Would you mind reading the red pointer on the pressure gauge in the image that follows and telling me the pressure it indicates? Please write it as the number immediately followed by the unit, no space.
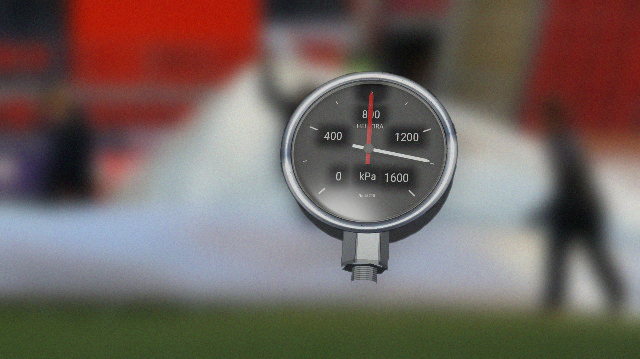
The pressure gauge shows 800kPa
